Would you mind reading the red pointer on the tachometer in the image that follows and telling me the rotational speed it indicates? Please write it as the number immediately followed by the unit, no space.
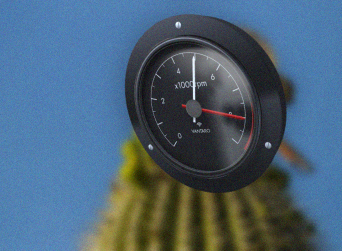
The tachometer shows 8000rpm
